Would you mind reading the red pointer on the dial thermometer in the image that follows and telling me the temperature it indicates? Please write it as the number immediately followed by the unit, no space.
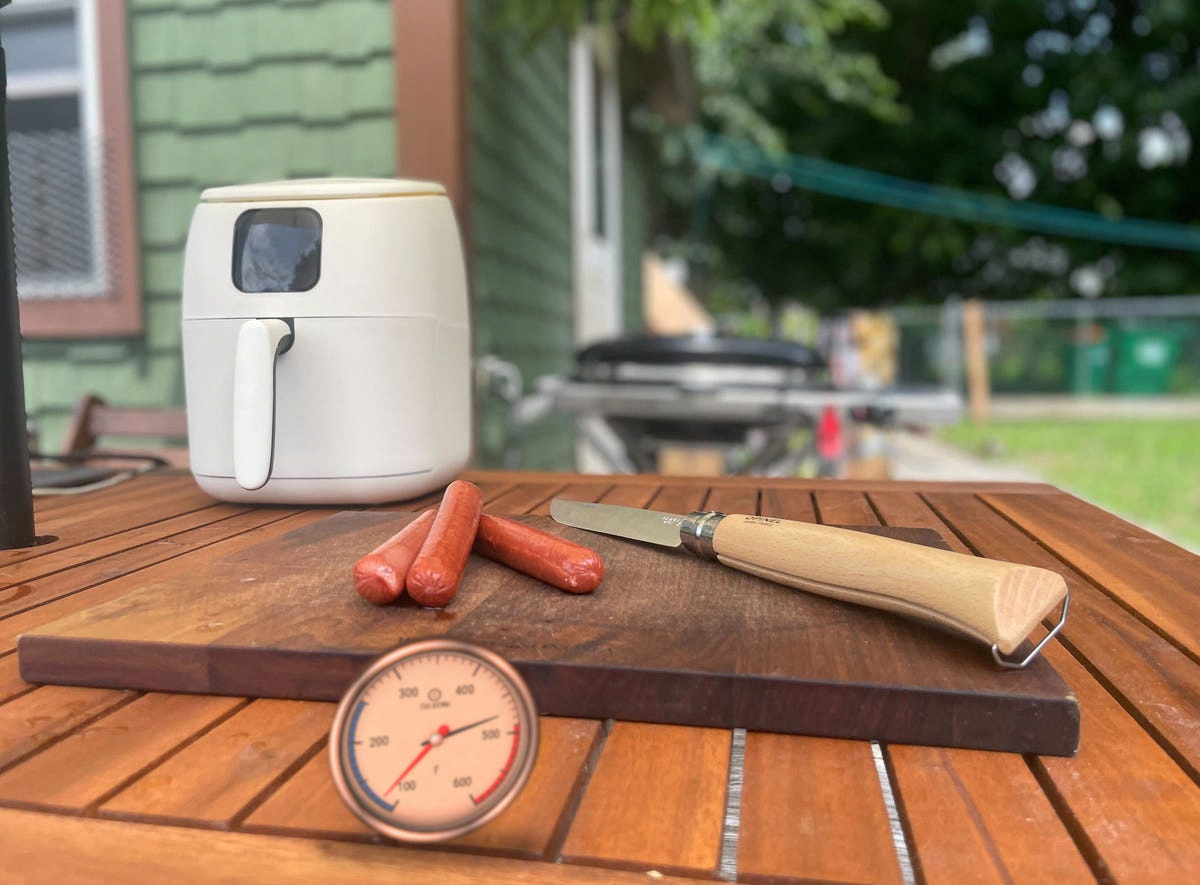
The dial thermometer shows 120°F
